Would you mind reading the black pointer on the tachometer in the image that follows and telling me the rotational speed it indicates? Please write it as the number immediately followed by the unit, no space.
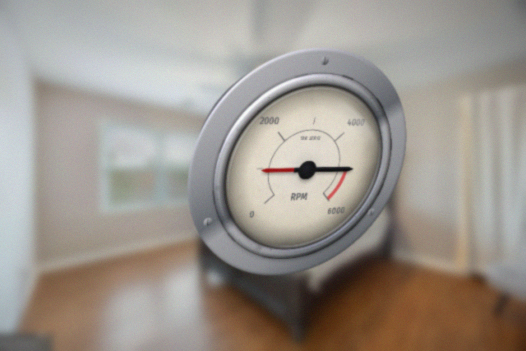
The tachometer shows 5000rpm
